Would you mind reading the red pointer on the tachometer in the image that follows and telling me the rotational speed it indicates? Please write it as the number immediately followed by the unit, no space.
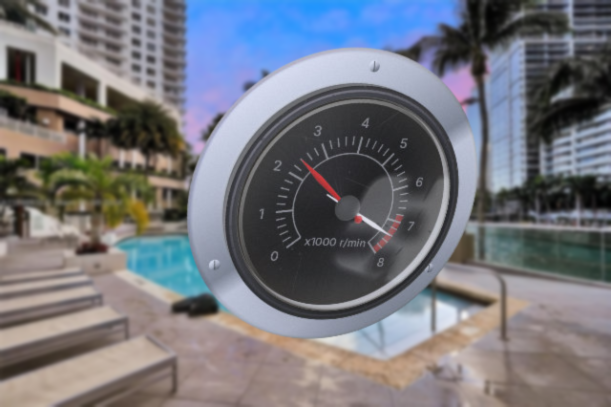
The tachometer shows 2400rpm
